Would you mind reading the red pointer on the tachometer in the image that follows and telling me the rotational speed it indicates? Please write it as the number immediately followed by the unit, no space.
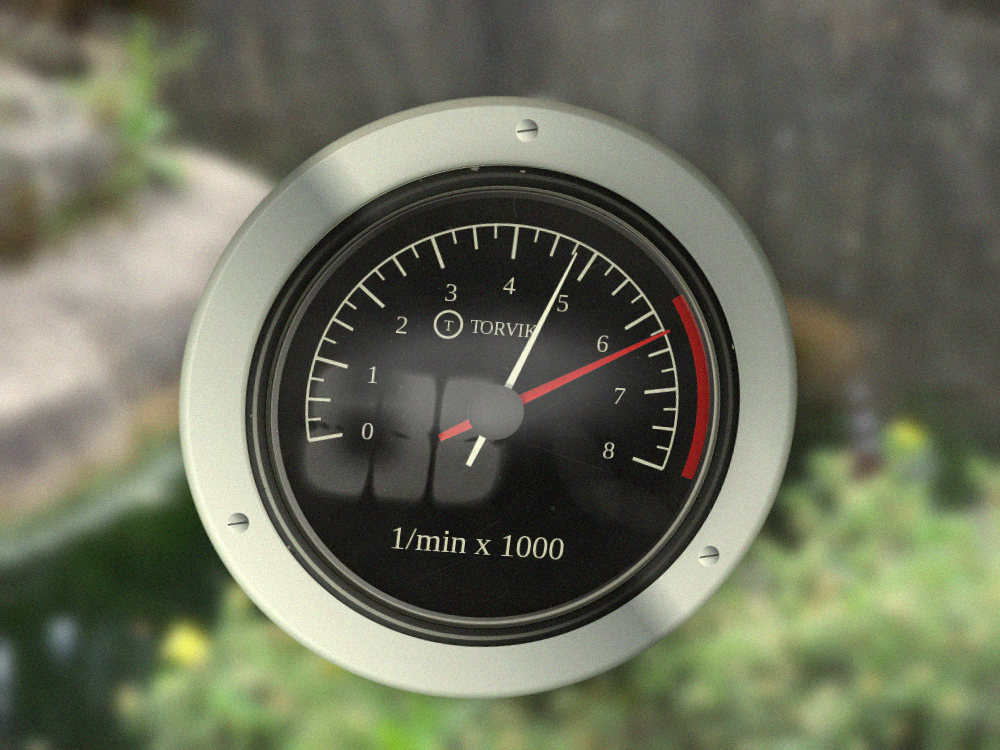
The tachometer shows 6250rpm
